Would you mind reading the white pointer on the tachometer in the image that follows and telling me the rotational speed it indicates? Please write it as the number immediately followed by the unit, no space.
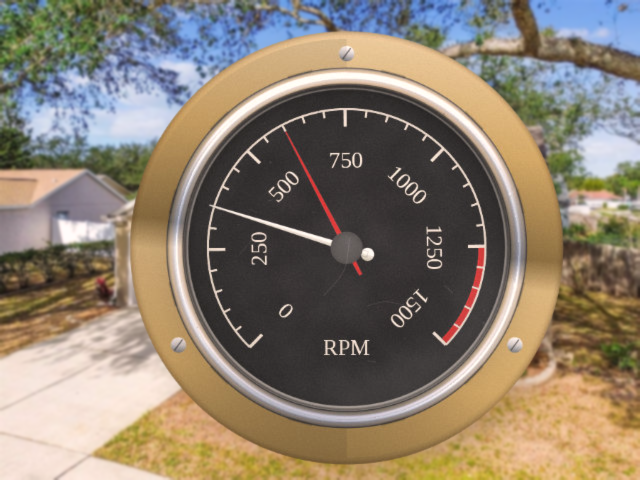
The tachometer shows 350rpm
